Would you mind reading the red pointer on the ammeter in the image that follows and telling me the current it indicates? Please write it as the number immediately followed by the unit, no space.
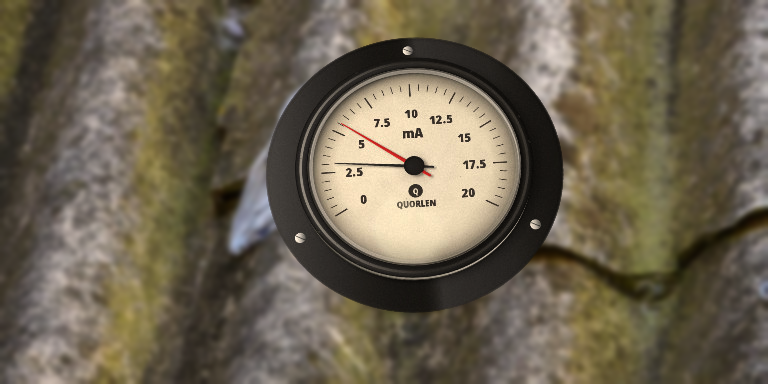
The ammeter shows 5.5mA
